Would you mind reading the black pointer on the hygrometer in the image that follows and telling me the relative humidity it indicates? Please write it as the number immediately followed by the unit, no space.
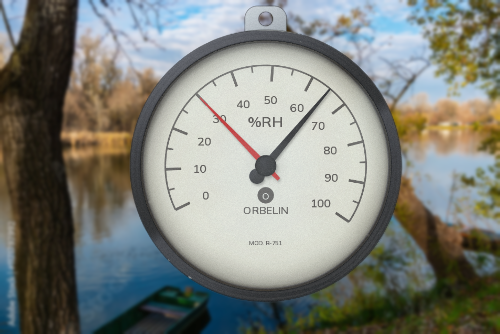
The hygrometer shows 65%
